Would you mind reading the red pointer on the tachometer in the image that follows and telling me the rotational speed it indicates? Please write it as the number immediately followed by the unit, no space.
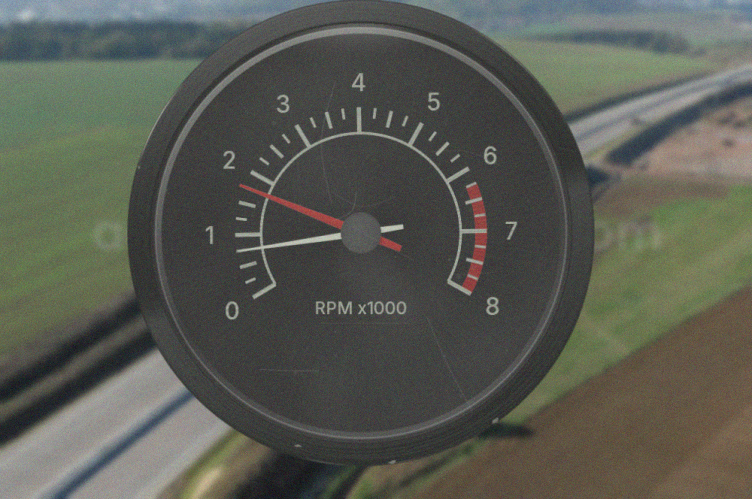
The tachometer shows 1750rpm
